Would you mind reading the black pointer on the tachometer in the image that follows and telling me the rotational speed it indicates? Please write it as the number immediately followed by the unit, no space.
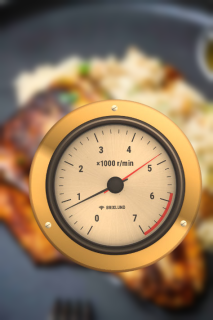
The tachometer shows 800rpm
